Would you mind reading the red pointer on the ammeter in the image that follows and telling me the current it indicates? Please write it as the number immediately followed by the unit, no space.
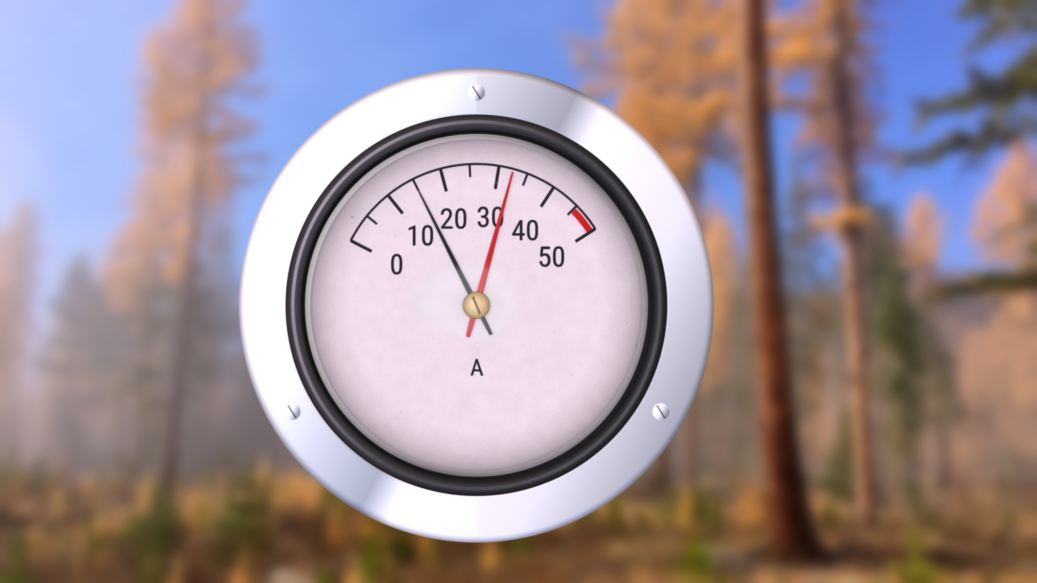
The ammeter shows 32.5A
